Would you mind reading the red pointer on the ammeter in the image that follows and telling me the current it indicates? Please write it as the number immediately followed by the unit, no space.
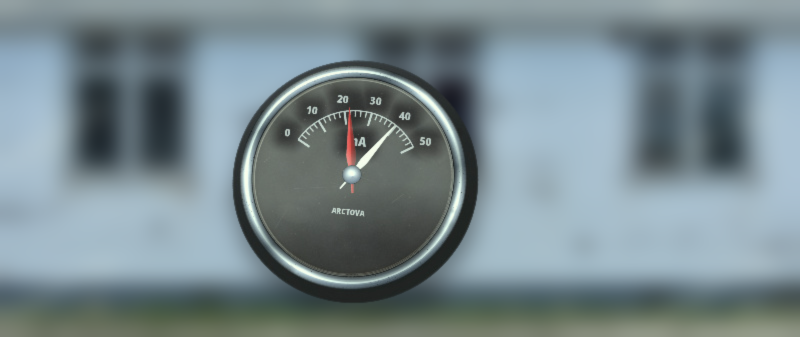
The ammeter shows 22mA
